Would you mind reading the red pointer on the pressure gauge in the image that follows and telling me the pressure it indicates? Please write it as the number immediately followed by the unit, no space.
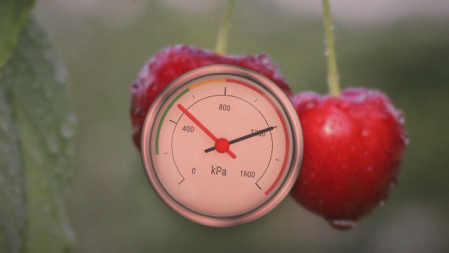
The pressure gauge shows 500kPa
